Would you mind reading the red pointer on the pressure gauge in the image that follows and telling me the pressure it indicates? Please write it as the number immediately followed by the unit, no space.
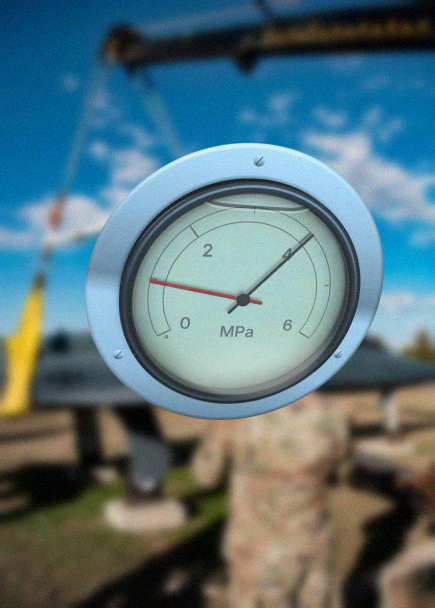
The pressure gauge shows 1MPa
